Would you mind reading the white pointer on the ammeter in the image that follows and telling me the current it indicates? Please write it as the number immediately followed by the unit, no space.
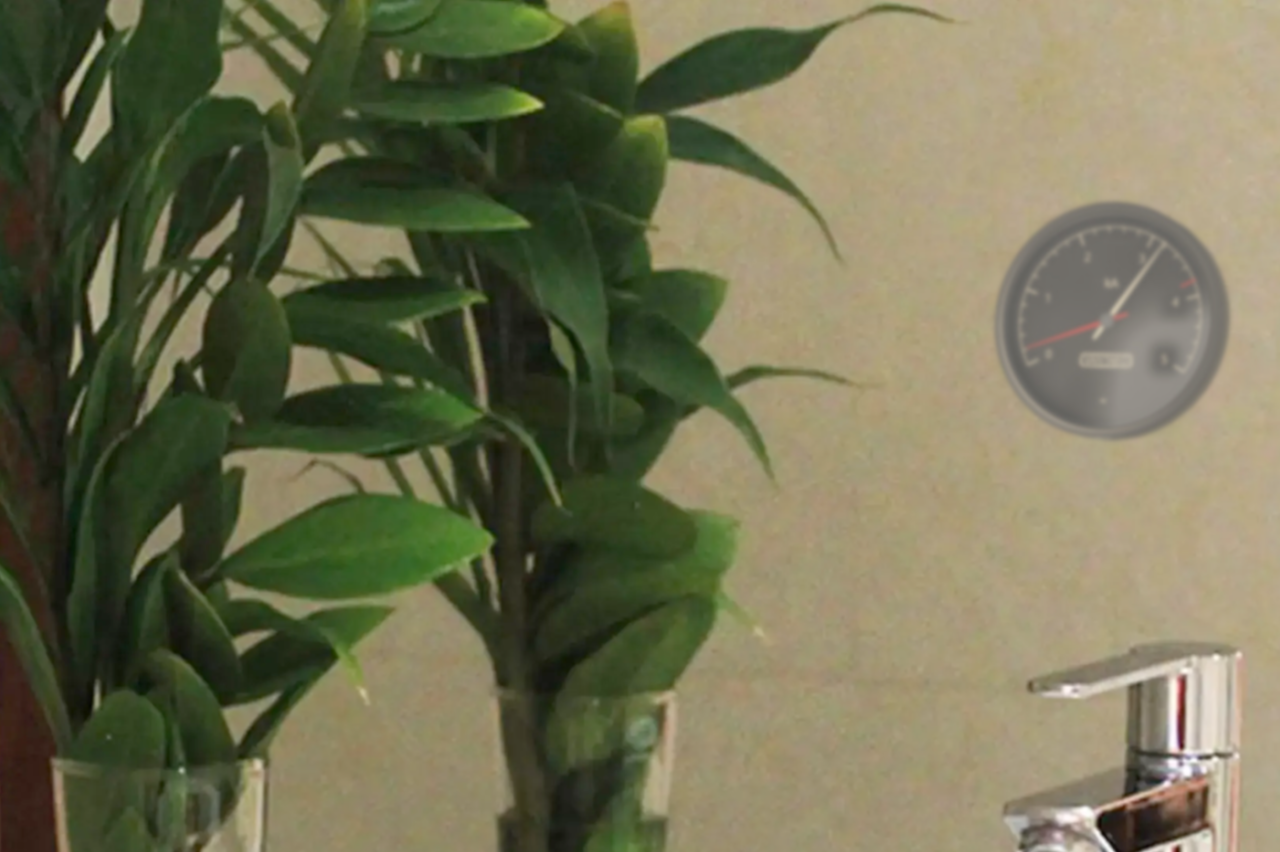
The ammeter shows 3.2kA
